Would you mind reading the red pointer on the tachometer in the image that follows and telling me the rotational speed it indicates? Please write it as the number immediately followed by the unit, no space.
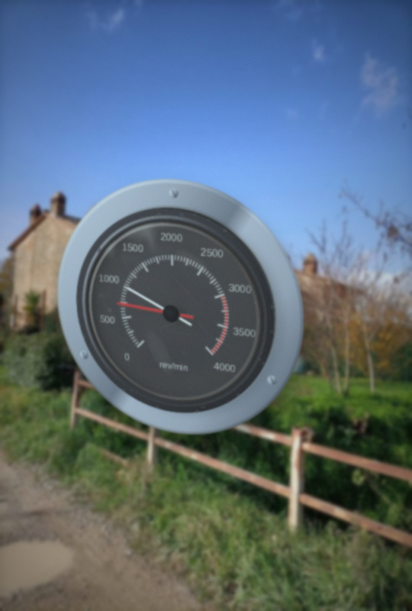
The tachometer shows 750rpm
